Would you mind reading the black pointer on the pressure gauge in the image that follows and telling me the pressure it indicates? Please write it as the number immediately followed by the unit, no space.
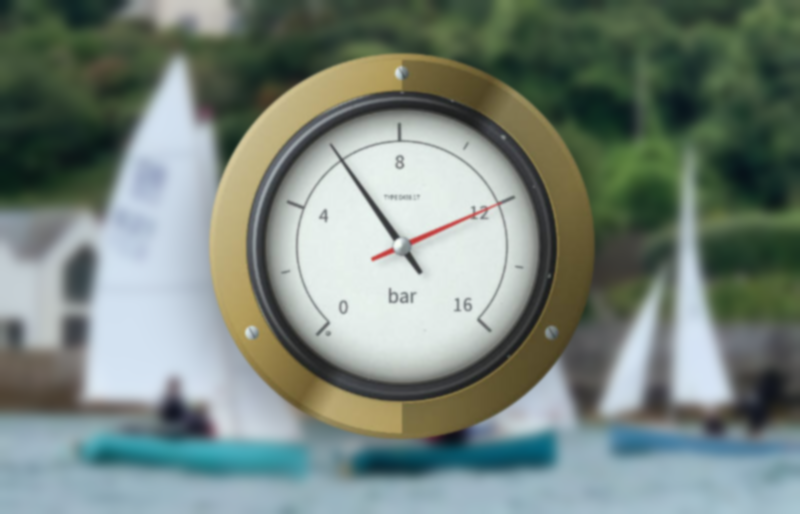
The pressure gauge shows 6bar
